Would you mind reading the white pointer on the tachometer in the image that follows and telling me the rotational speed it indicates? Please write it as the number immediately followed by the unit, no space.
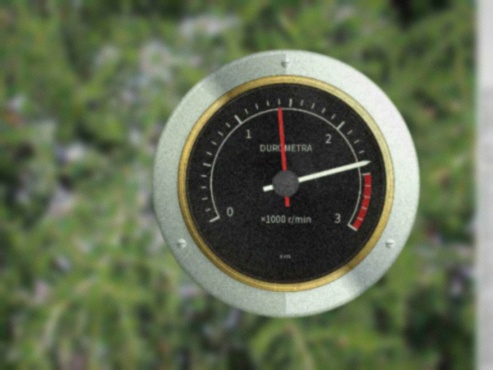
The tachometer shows 2400rpm
